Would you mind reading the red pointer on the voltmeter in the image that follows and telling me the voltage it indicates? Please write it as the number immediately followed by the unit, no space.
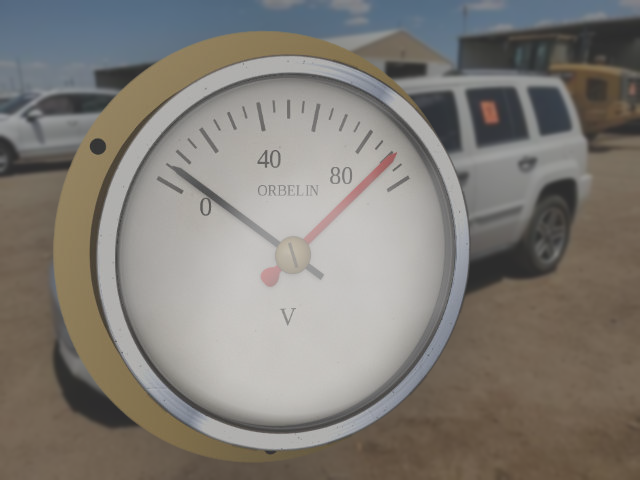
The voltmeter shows 90V
